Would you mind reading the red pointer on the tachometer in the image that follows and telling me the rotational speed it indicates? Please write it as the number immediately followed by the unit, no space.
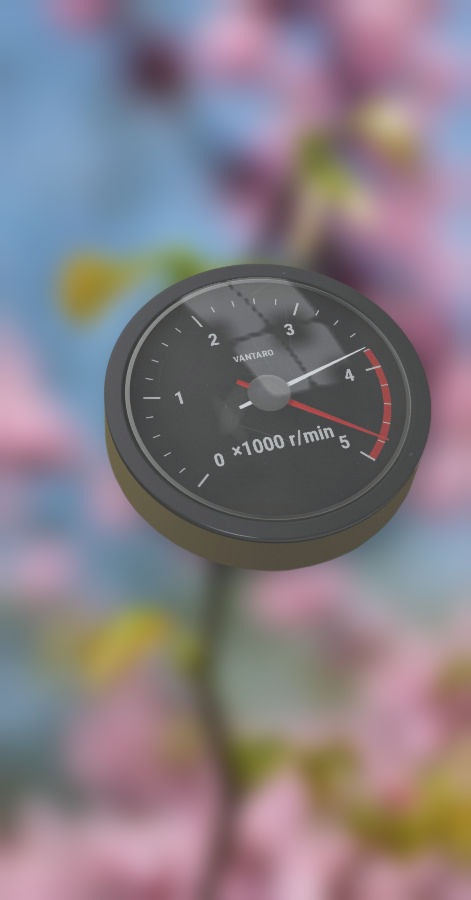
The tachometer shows 4800rpm
